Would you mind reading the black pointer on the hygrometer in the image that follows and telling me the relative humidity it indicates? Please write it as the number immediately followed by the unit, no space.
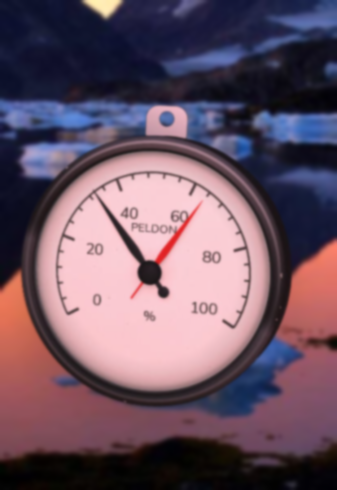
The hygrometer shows 34%
